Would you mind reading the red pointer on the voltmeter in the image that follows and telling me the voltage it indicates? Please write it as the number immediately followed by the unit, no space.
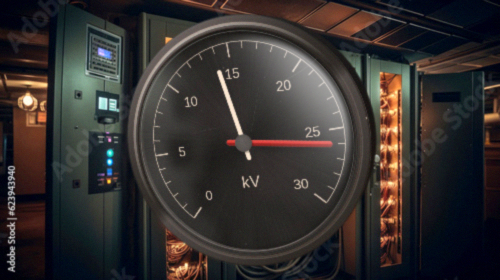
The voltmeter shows 26kV
